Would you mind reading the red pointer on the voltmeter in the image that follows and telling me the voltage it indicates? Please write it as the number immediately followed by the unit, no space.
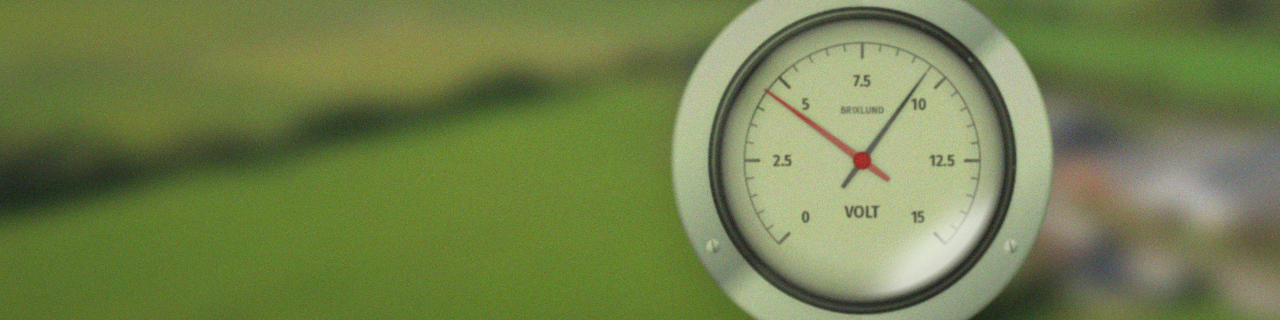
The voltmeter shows 4.5V
